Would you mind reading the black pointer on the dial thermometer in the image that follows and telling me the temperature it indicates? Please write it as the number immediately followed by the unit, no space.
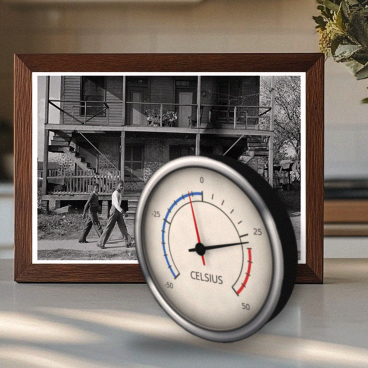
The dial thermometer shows 27.5°C
